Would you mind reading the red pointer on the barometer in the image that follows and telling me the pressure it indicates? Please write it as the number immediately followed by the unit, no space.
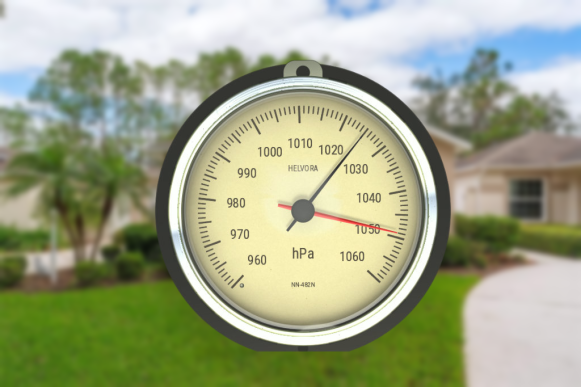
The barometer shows 1049hPa
